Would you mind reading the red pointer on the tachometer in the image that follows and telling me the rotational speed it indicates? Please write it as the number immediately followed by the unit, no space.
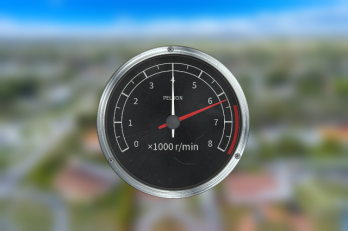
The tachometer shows 6250rpm
